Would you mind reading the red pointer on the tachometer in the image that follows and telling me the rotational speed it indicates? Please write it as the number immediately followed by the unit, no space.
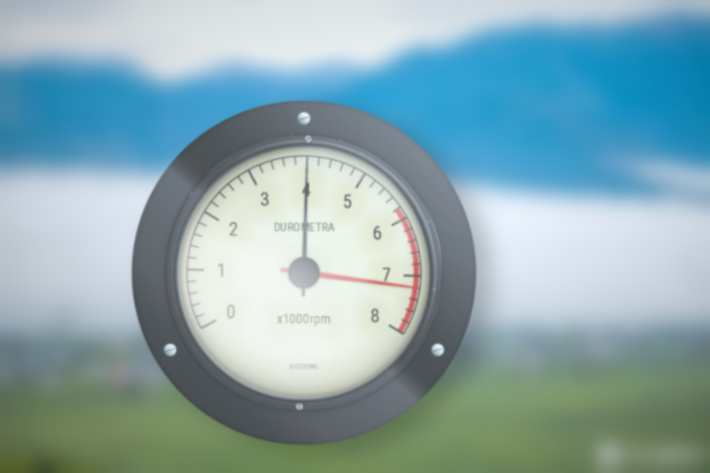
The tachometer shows 7200rpm
